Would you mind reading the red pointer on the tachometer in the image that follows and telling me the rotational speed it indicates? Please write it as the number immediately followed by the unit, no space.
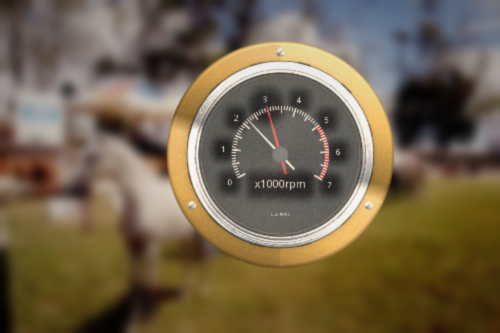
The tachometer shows 3000rpm
